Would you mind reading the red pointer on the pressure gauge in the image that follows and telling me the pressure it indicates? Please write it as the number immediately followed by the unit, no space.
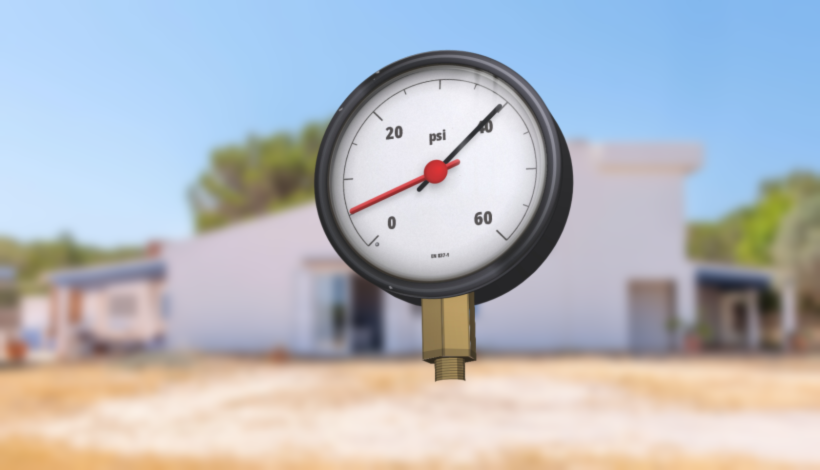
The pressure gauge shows 5psi
